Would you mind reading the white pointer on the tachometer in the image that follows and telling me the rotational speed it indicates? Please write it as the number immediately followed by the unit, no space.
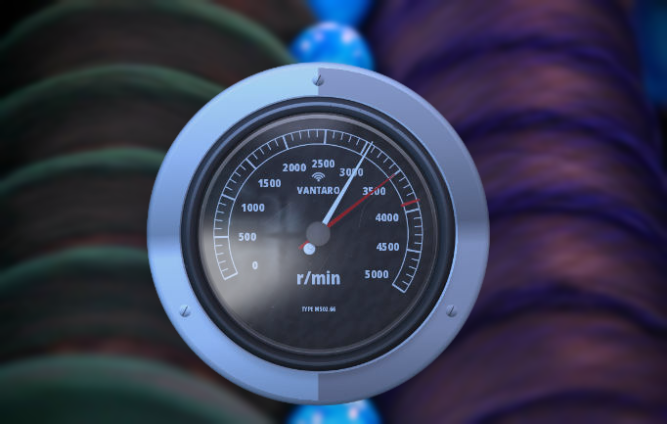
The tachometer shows 3050rpm
